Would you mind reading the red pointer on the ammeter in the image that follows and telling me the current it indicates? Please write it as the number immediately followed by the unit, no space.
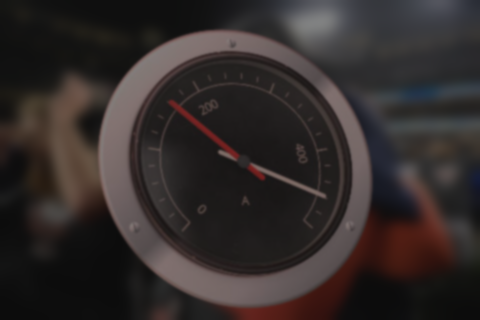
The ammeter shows 160A
